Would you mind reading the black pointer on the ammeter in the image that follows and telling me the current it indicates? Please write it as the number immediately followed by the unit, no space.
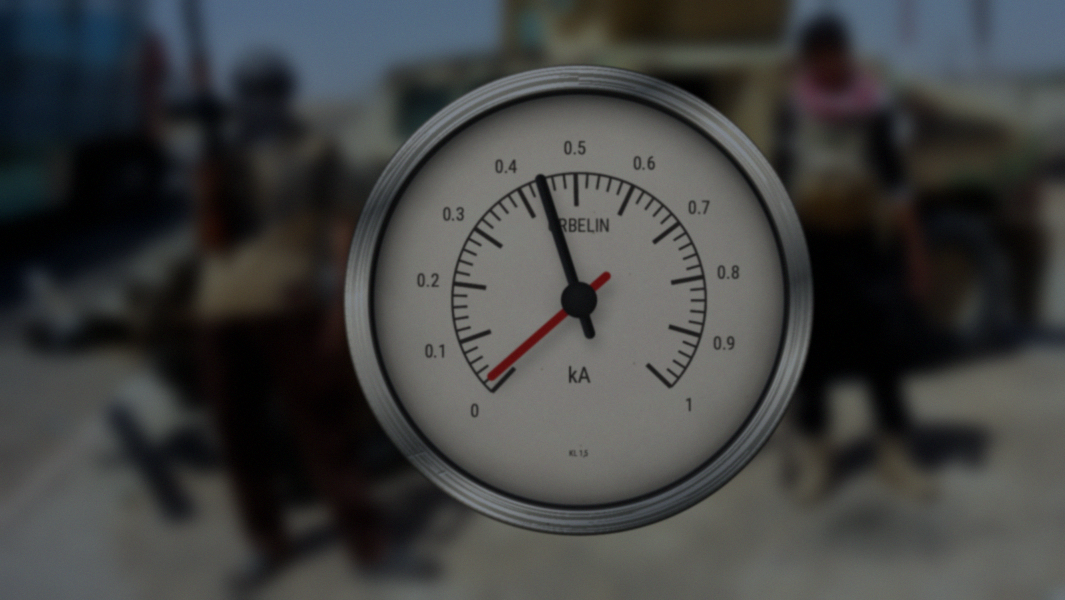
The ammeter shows 0.44kA
